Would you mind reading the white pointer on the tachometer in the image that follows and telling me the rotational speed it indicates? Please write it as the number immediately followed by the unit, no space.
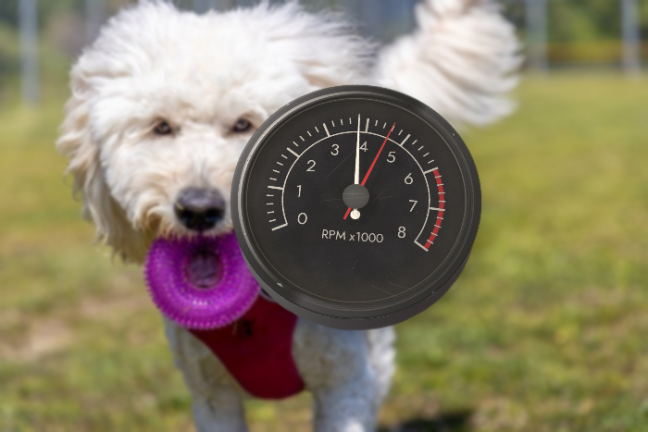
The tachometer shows 3800rpm
